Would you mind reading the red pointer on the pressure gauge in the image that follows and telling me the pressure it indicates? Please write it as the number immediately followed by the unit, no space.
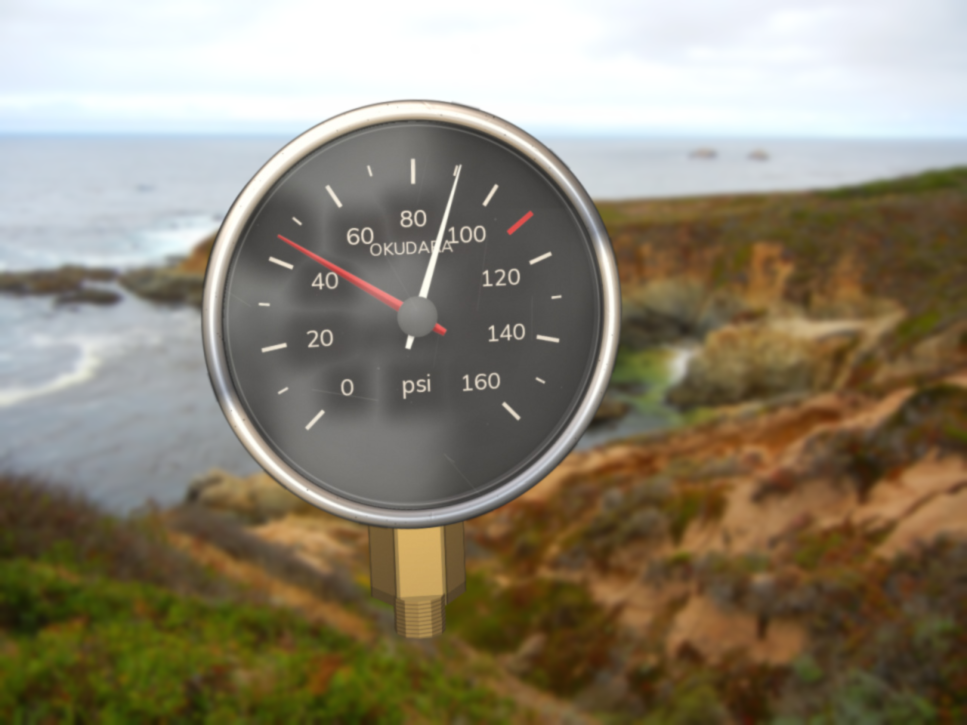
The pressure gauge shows 45psi
